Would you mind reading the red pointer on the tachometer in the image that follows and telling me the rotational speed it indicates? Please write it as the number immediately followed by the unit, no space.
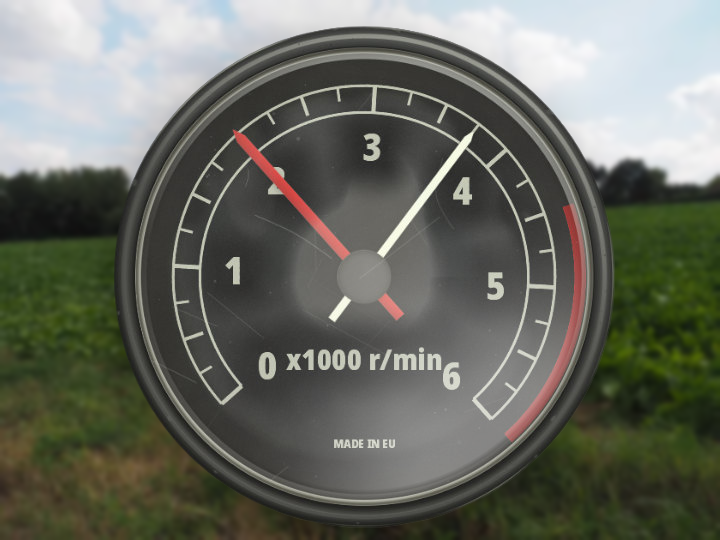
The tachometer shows 2000rpm
